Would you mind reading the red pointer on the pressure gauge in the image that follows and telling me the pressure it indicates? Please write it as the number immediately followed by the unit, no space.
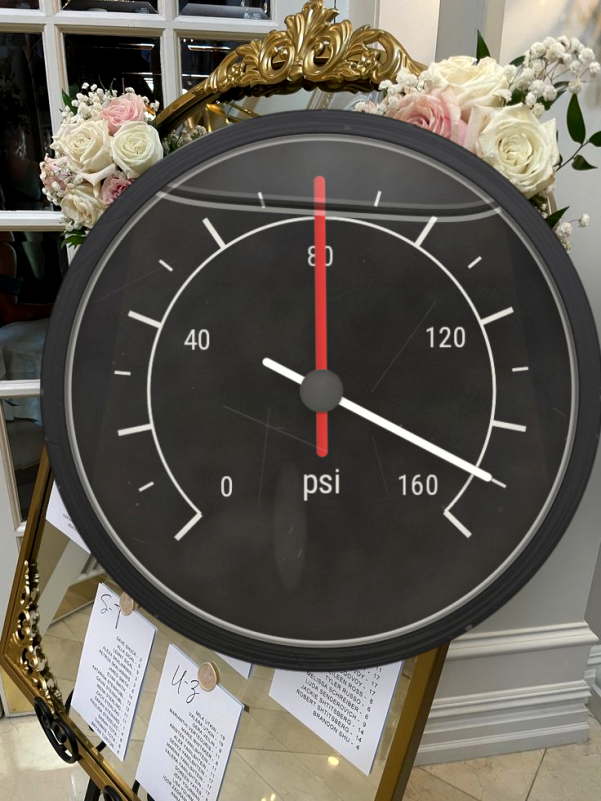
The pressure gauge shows 80psi
